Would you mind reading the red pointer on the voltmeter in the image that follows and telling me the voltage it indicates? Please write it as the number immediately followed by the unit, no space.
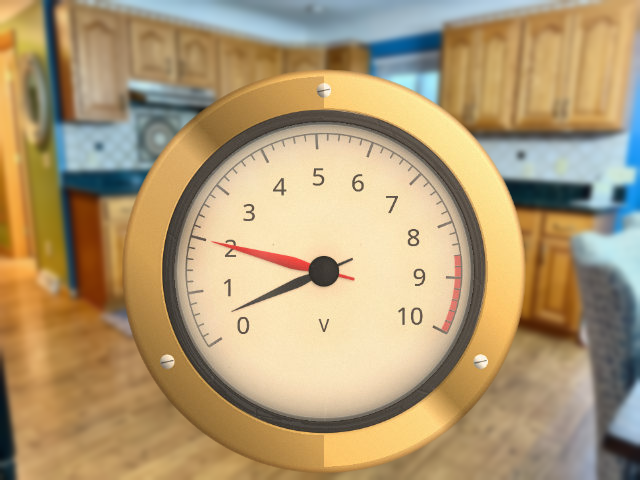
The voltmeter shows 2V
